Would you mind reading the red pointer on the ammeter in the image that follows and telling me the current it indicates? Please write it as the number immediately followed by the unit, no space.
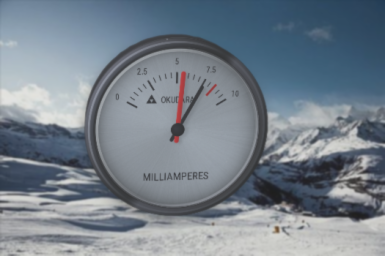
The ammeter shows 5.5mA
